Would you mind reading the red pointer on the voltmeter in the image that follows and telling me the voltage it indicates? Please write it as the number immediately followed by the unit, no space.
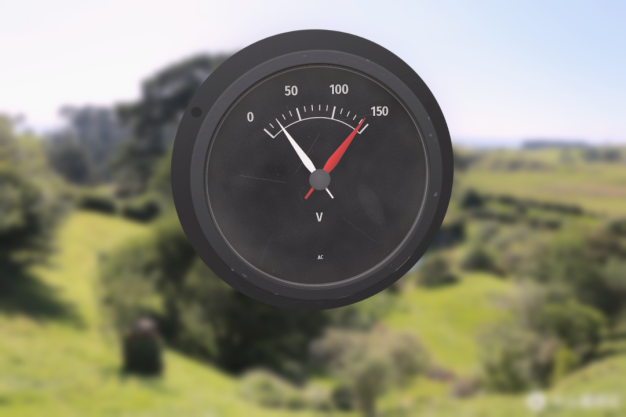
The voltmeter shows 140V
